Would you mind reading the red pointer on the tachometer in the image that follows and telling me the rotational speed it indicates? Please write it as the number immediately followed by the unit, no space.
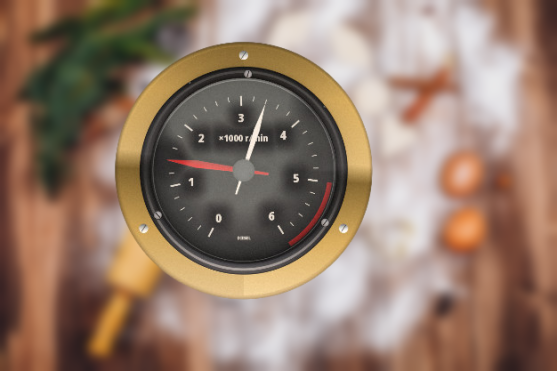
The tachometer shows 1400rpm
